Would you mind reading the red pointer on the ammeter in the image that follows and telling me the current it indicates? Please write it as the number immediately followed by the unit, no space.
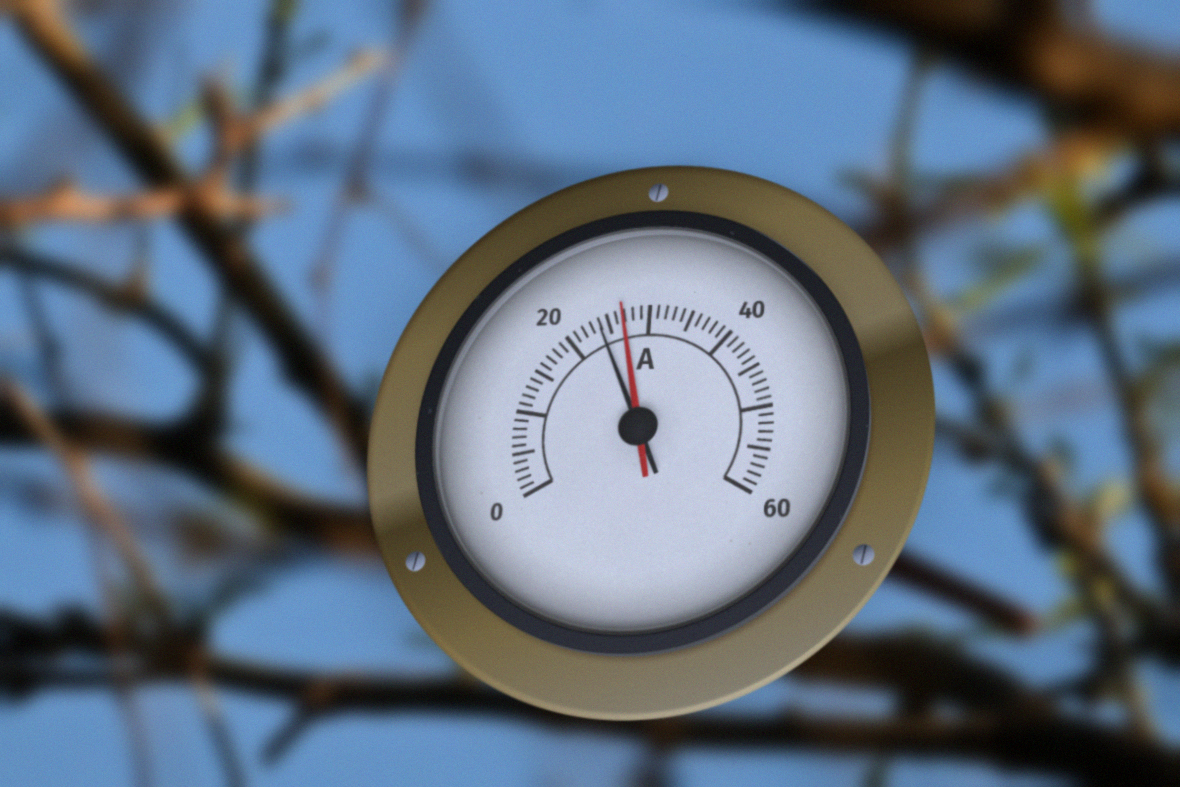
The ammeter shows 27A
